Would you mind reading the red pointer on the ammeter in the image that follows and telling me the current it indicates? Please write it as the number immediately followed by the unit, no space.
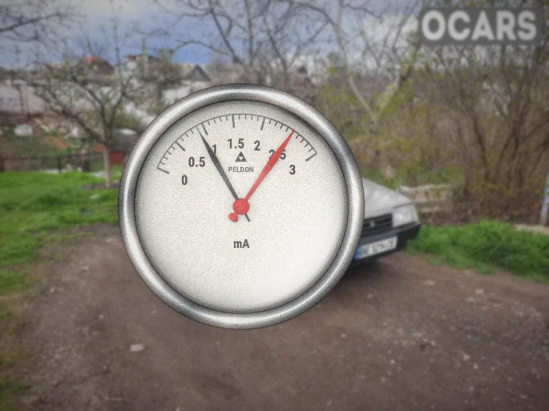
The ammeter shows 2.5mA
